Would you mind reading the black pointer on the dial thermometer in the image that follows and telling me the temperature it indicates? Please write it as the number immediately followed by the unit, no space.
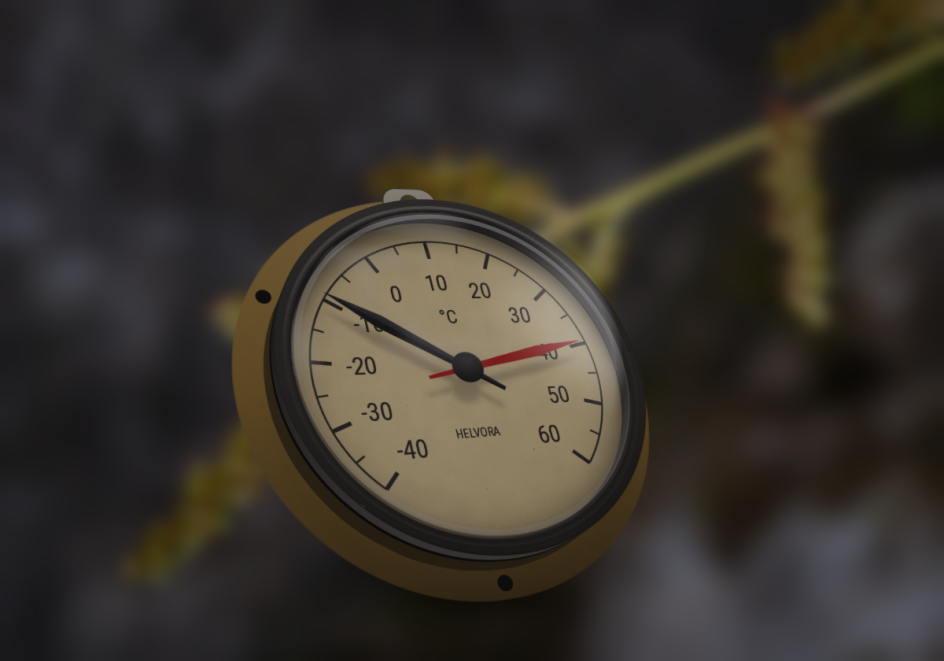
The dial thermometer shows -10°C
